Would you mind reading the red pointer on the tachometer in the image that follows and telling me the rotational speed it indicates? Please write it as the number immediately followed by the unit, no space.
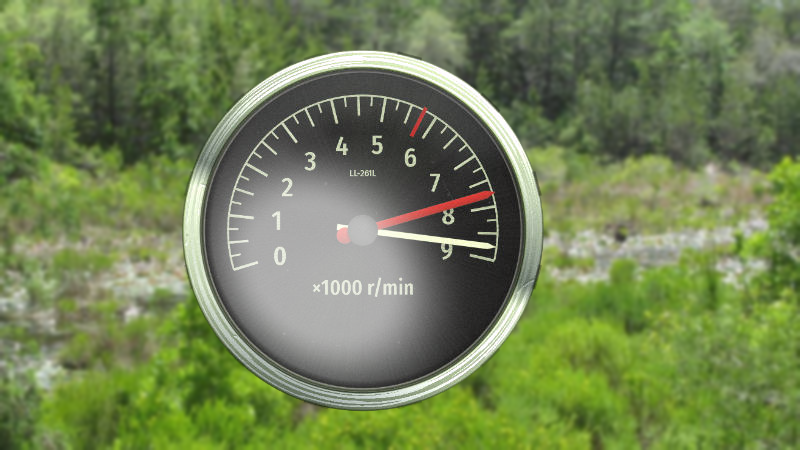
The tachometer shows 7750rpm
